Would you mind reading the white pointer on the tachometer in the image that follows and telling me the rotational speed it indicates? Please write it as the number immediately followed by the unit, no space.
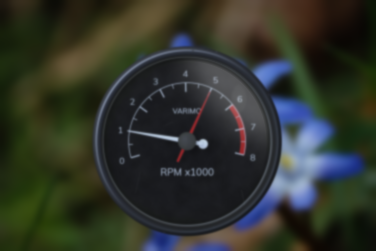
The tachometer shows 1000rpm
